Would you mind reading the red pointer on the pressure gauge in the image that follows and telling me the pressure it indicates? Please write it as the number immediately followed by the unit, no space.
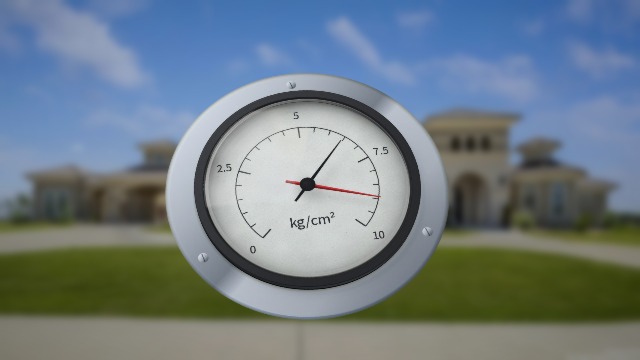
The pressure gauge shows 9kg/cm²
